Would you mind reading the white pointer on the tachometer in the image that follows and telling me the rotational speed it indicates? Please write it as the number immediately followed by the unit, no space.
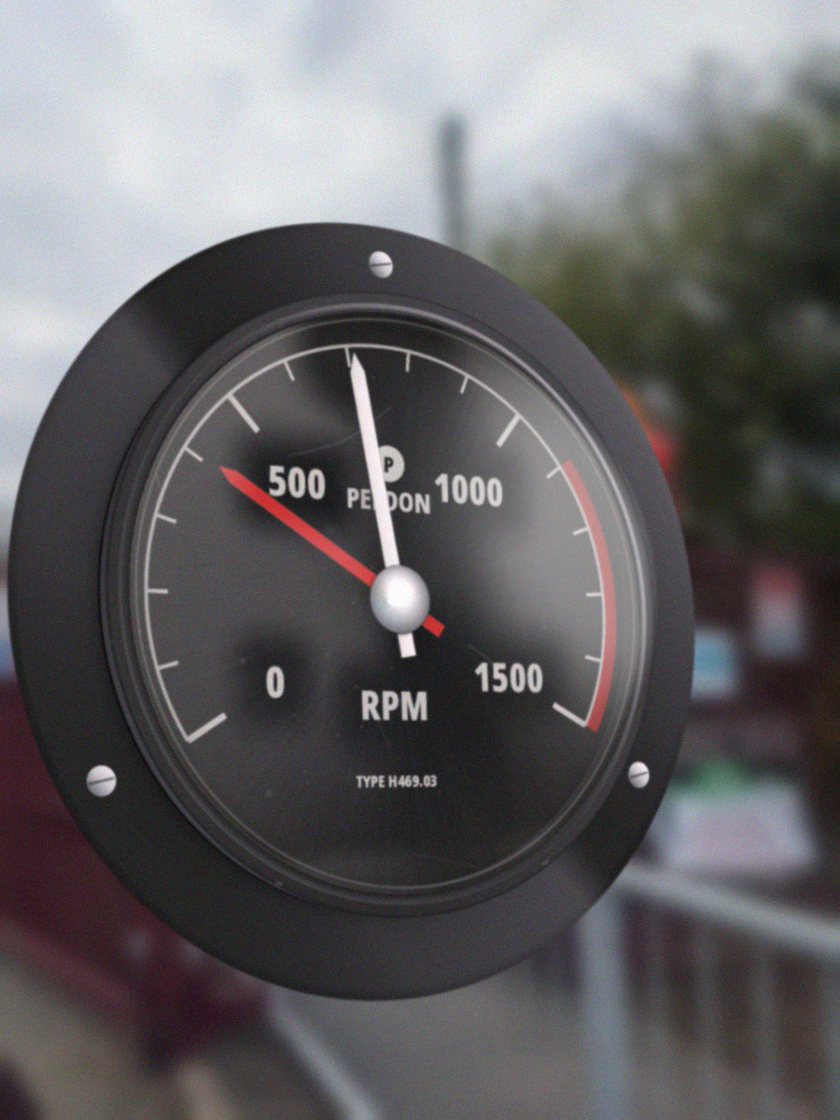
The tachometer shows 700rpm
